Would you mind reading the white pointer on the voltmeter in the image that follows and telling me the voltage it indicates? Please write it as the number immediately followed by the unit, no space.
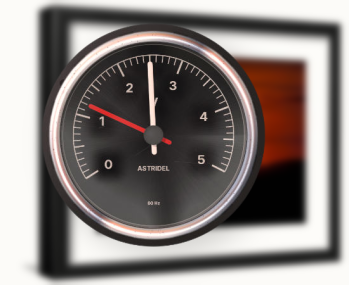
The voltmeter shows 2.5V
